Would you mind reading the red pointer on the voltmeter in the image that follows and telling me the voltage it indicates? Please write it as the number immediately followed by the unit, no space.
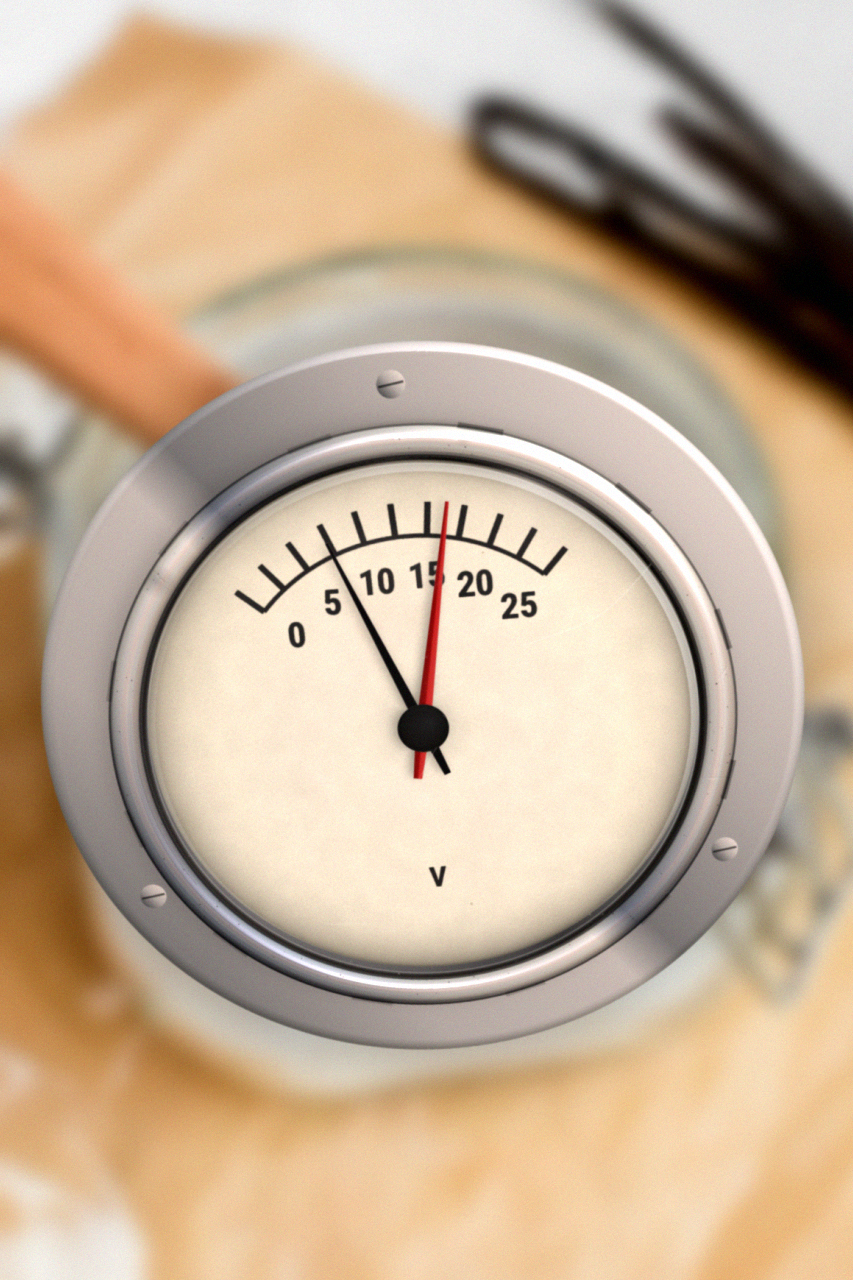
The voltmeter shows 16.25V
